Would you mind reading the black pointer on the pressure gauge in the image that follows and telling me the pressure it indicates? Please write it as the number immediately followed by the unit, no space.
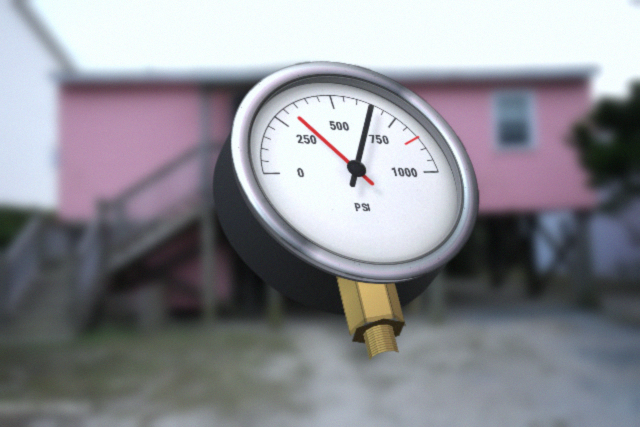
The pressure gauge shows 650psi
